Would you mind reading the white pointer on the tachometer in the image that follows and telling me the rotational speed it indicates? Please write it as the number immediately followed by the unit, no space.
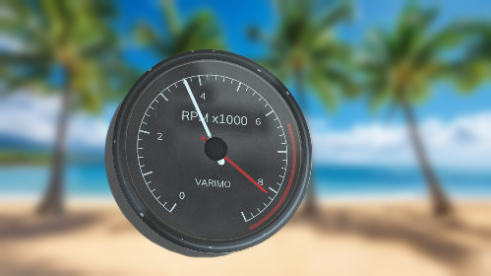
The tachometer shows 3600rpm
